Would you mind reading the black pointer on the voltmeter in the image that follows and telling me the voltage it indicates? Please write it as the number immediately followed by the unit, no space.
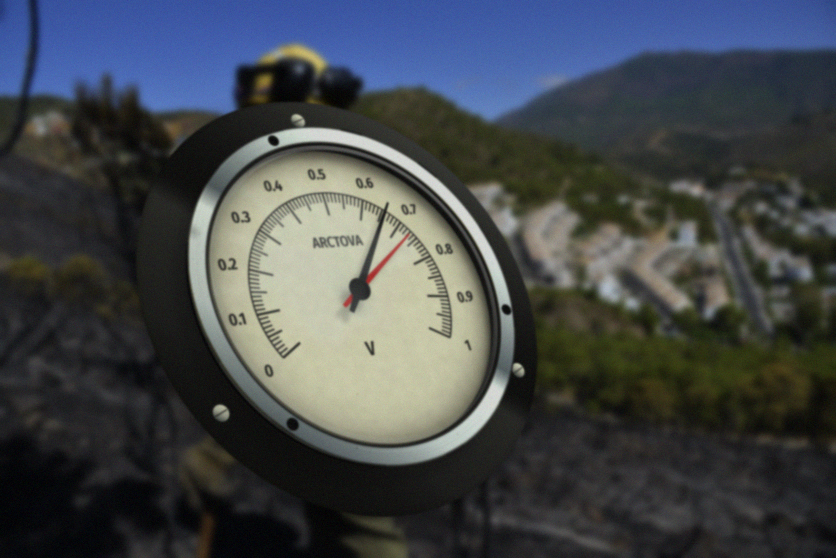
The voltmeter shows 0.65V
